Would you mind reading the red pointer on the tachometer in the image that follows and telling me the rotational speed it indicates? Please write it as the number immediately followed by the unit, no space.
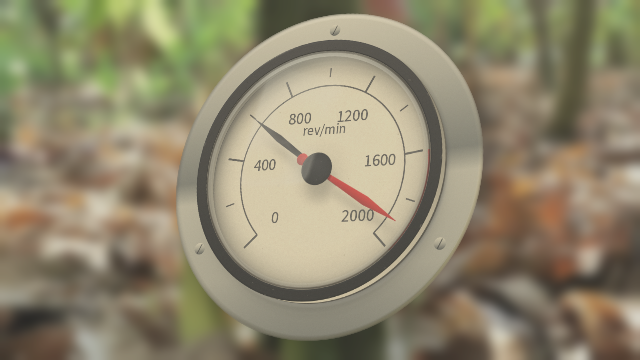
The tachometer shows 1900rpm
